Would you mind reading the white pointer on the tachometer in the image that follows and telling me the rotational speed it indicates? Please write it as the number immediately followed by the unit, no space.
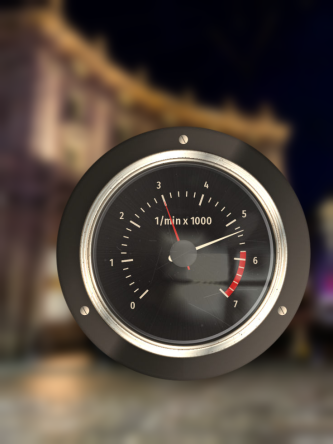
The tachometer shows 5300rpm
